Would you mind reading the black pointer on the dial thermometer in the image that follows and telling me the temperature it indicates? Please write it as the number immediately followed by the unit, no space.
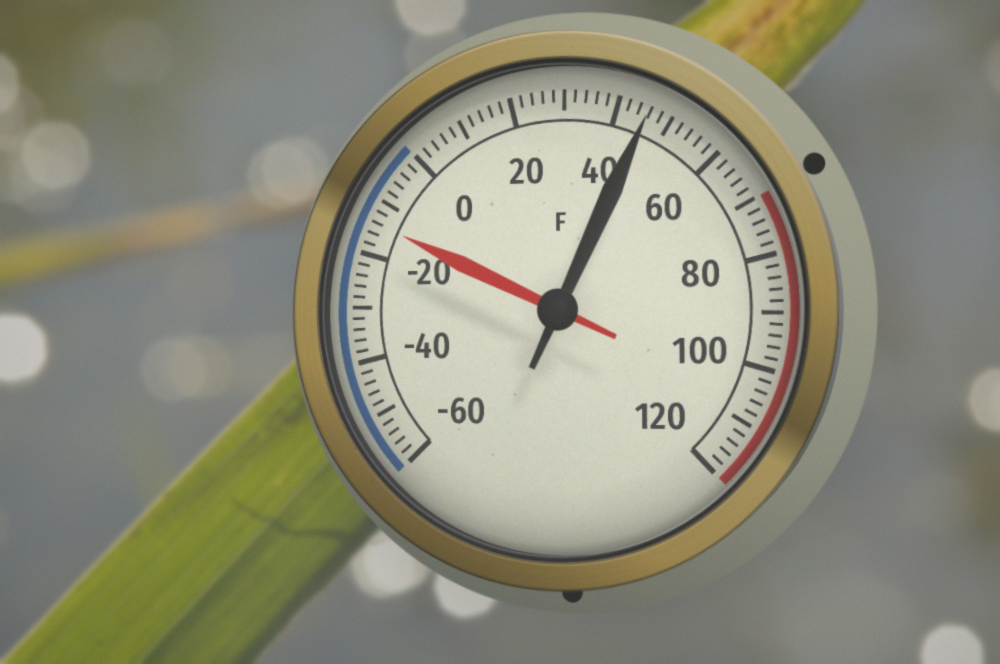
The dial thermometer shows 46°F
